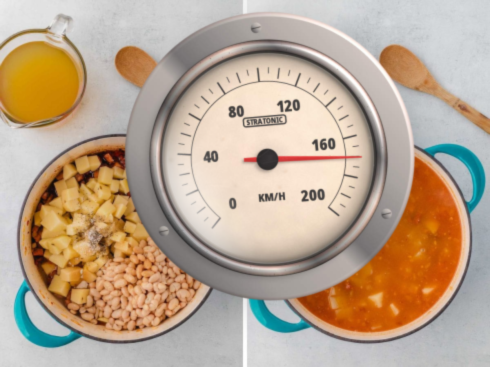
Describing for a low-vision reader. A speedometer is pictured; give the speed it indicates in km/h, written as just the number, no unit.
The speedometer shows 170
